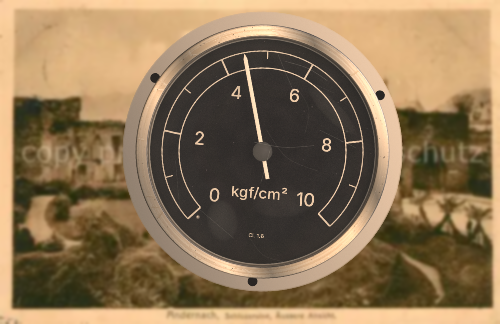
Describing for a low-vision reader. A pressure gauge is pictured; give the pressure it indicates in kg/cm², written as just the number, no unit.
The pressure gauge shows 4.5
